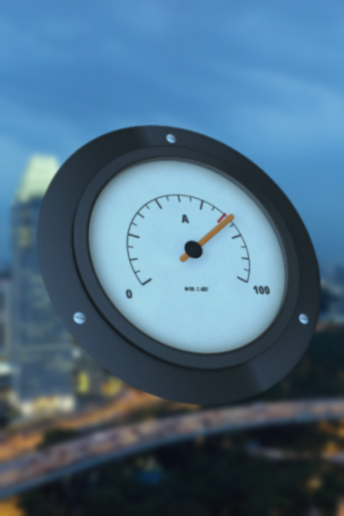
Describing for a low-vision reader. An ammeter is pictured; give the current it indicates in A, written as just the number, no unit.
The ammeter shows 72.5
